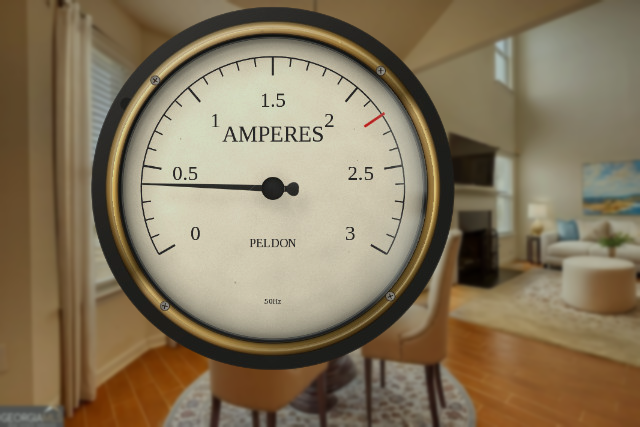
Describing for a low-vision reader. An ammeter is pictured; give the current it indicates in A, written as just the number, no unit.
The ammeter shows 0.4
